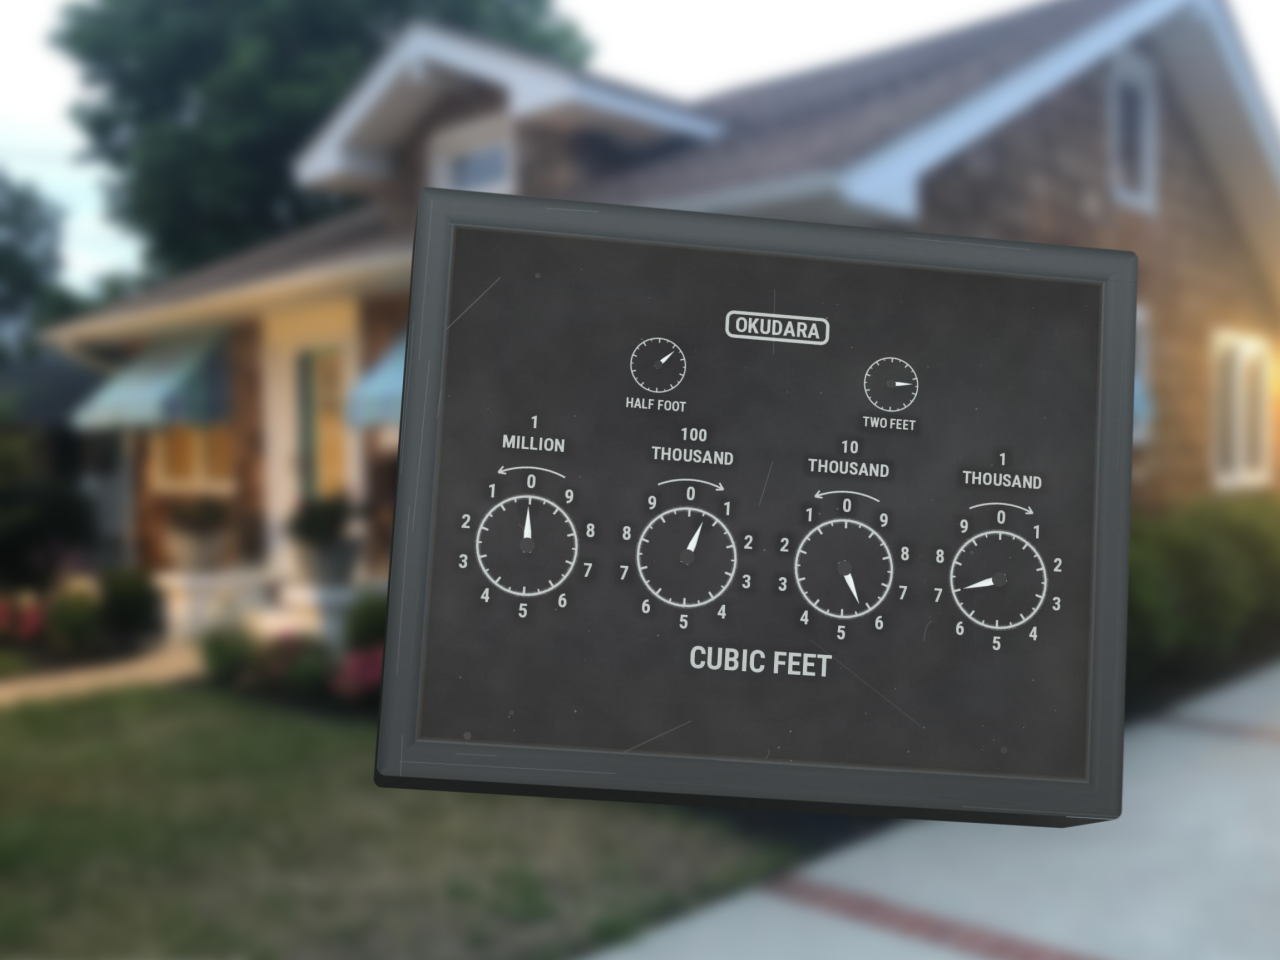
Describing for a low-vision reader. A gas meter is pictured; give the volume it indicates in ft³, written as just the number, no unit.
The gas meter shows 5700
